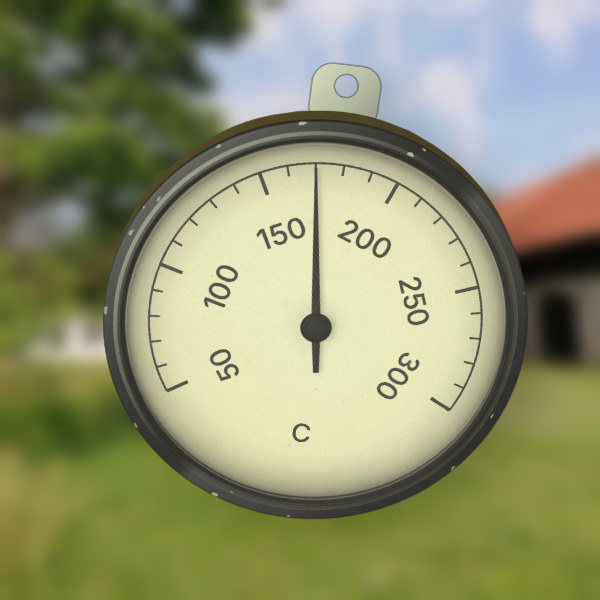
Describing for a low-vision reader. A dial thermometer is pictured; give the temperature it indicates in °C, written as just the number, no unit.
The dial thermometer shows 170
